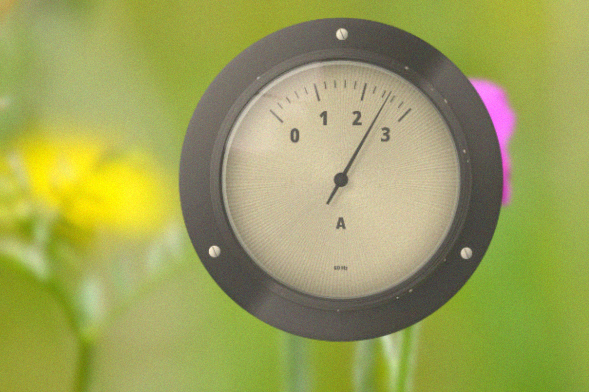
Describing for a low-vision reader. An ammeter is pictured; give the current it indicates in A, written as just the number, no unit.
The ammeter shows 2.5
